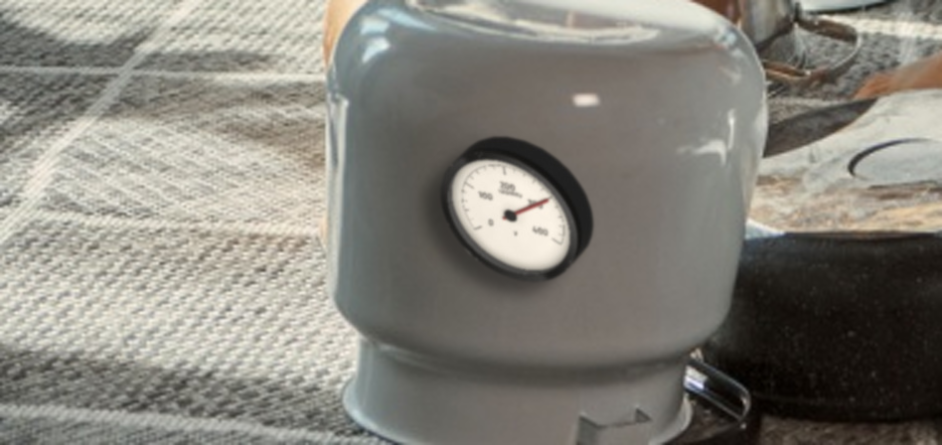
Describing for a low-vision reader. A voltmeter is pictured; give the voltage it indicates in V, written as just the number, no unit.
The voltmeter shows 300
